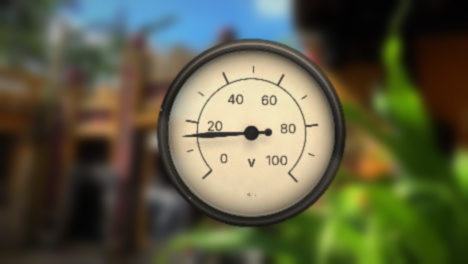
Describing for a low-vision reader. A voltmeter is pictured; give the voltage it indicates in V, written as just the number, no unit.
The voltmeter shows 15
